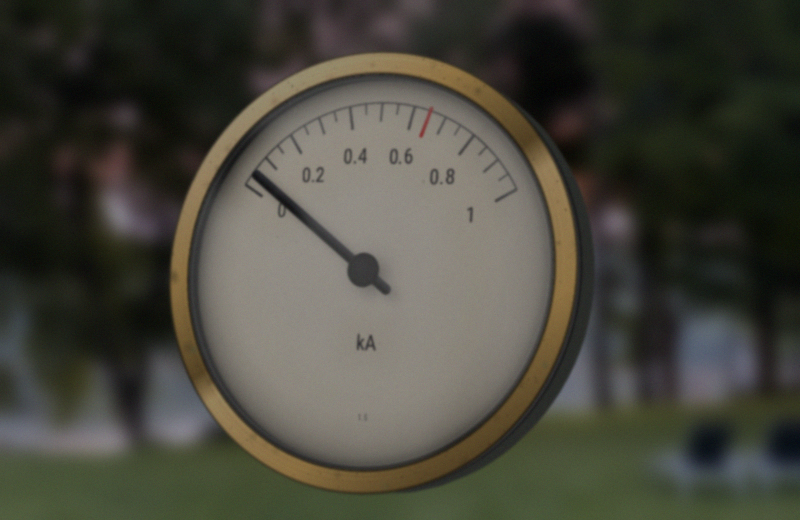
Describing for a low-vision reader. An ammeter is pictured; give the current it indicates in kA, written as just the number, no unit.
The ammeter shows 0.05
